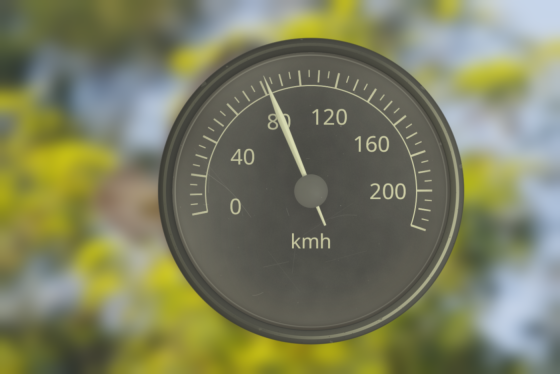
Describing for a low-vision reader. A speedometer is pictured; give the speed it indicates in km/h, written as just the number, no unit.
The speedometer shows 82.5
